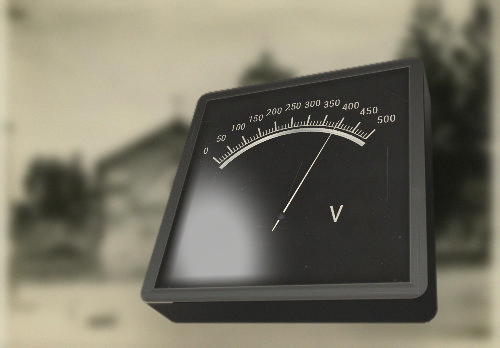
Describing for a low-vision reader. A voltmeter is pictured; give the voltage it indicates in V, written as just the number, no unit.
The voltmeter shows 400
